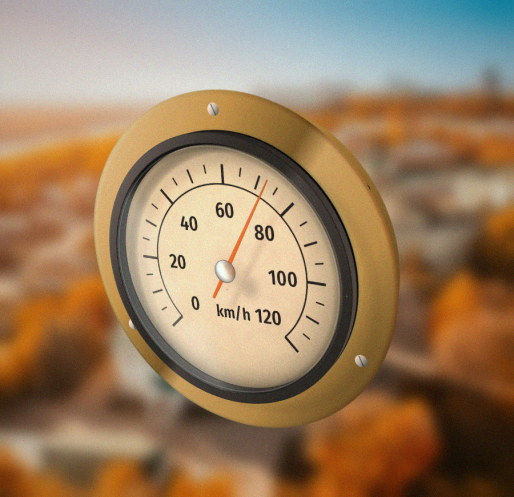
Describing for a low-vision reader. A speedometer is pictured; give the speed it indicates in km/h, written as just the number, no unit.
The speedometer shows 72.5
